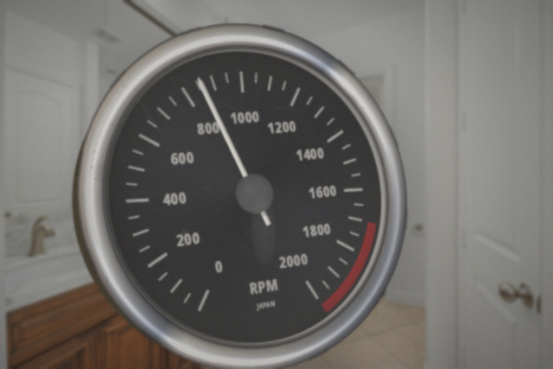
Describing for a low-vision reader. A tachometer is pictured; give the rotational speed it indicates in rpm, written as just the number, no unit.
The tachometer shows 850
